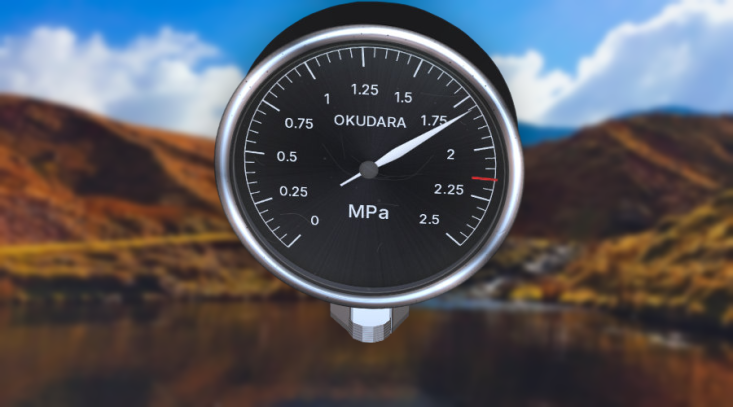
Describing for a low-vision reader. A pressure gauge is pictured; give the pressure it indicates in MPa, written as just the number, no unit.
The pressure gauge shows 1.8
